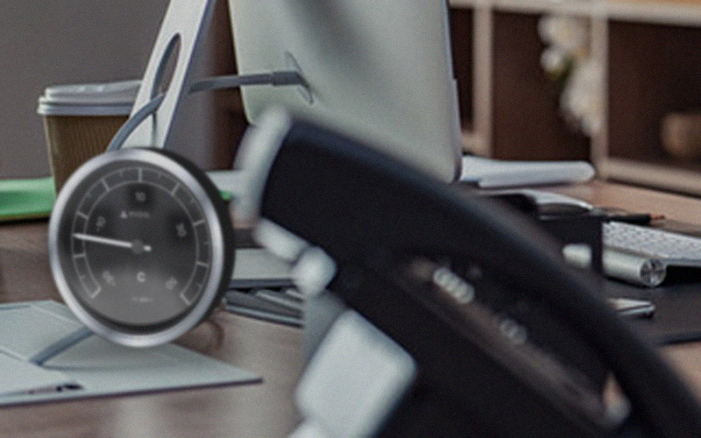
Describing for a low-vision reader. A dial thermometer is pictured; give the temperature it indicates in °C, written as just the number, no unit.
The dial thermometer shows -15
